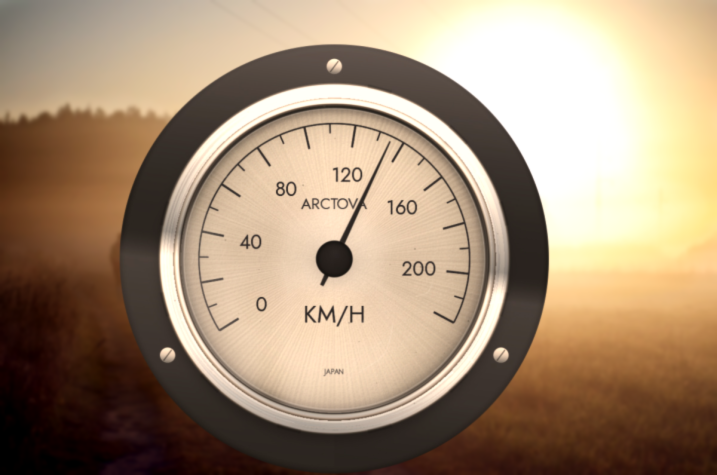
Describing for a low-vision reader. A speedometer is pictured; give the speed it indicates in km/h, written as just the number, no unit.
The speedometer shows 135
